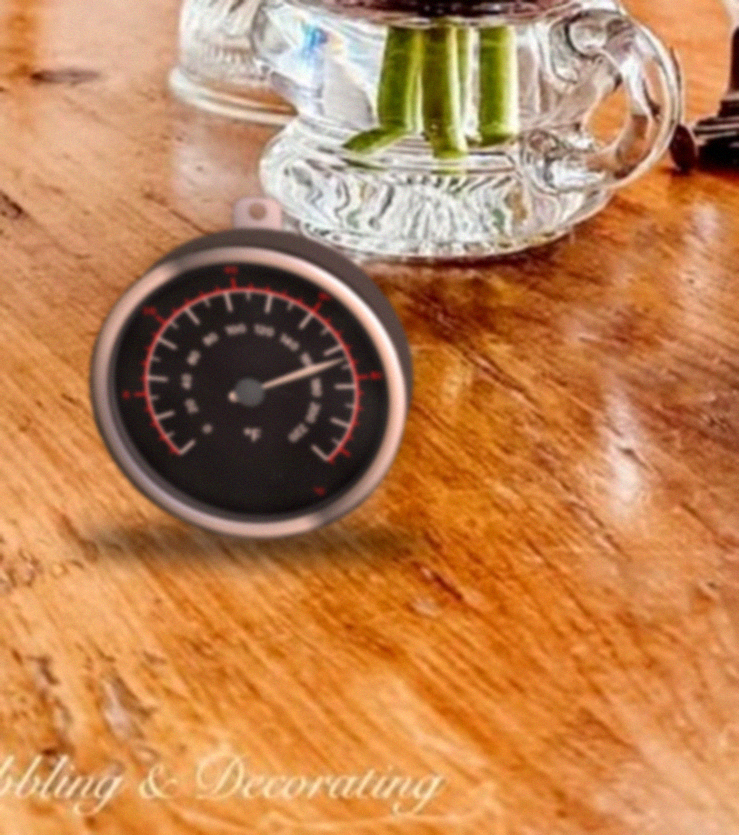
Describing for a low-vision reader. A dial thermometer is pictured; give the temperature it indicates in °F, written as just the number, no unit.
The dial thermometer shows 165
